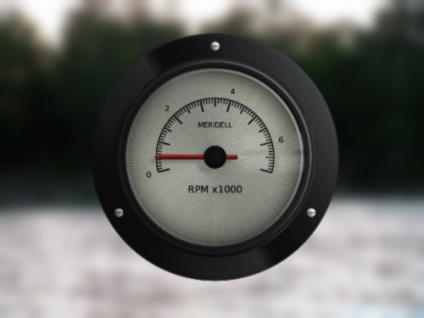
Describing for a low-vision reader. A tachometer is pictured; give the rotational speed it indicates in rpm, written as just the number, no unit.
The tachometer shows 500
